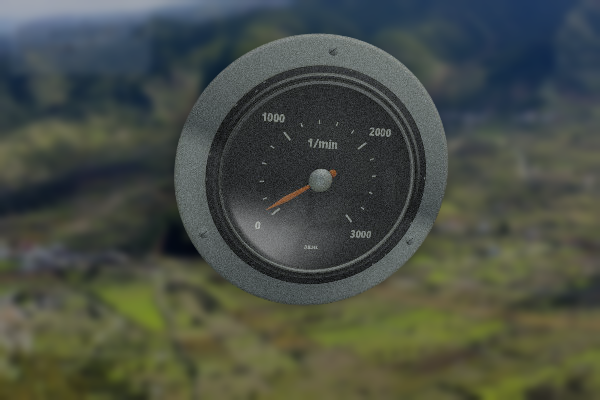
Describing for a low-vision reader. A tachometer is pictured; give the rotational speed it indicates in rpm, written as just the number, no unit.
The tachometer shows 100
